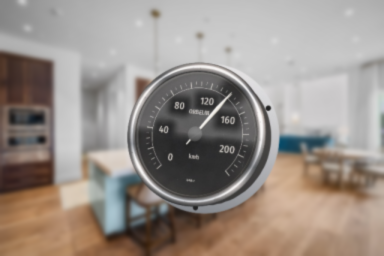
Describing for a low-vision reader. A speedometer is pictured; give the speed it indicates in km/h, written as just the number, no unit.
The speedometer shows 140
